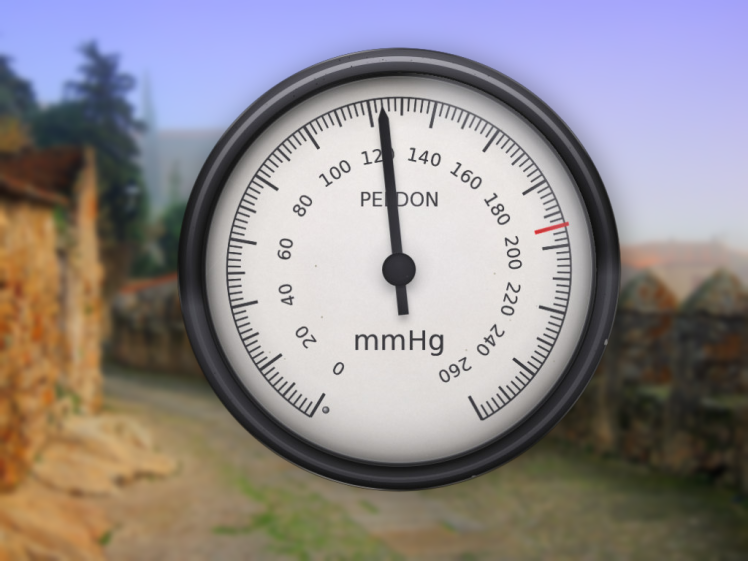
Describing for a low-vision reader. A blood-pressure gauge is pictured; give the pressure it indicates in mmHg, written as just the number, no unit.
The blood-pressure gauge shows 124
